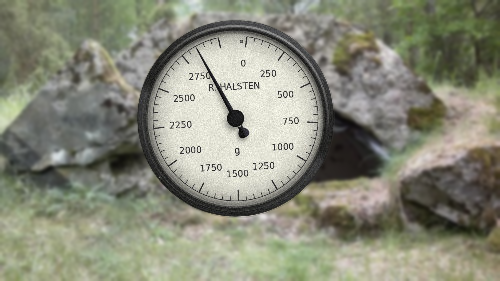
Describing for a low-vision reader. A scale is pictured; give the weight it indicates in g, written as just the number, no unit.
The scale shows 2850
